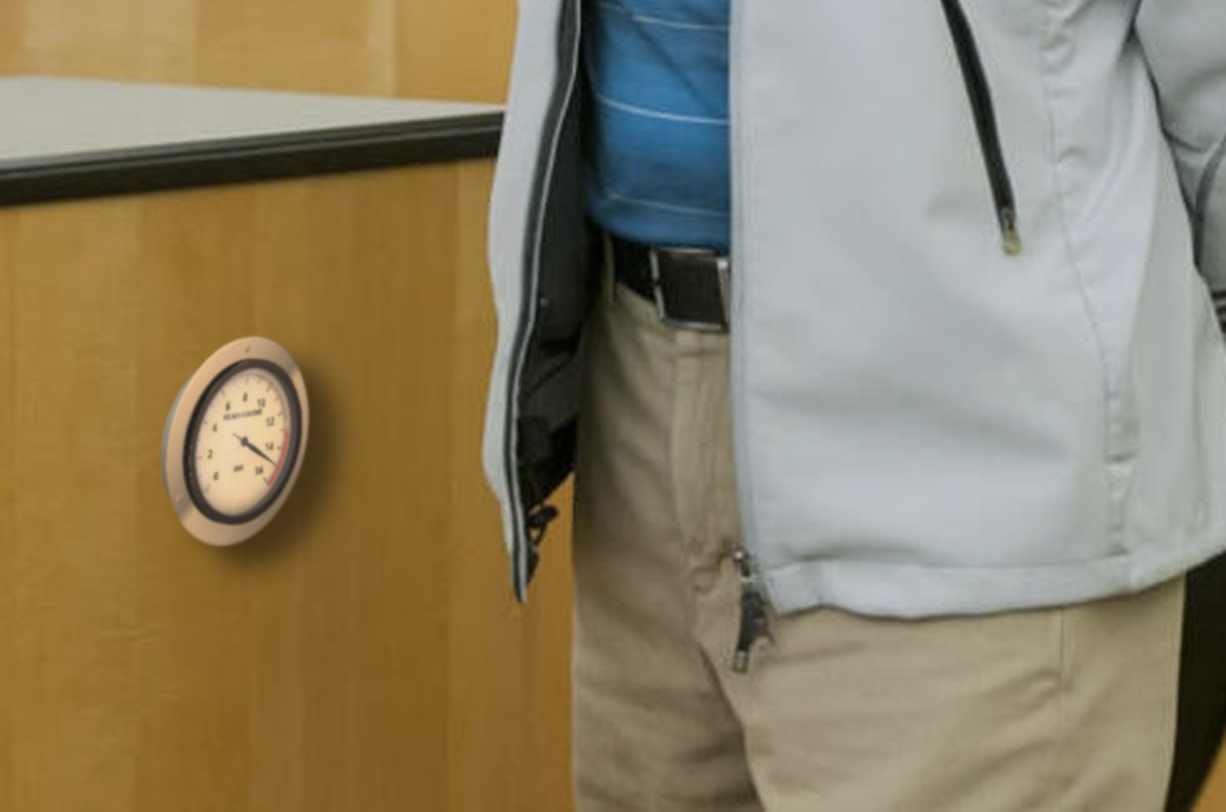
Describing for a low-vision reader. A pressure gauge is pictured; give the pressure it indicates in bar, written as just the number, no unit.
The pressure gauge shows 15
